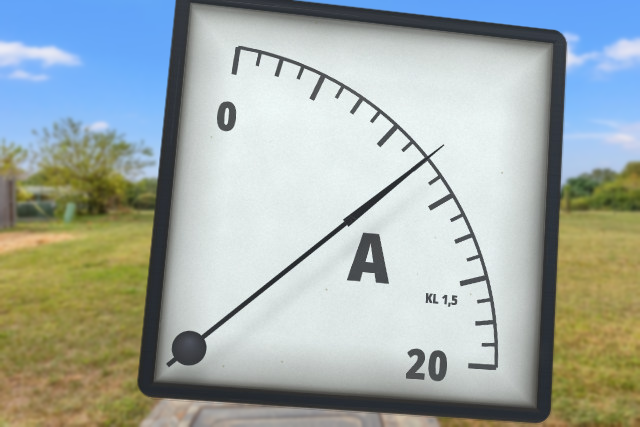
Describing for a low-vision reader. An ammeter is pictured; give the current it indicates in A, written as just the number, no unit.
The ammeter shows 10
